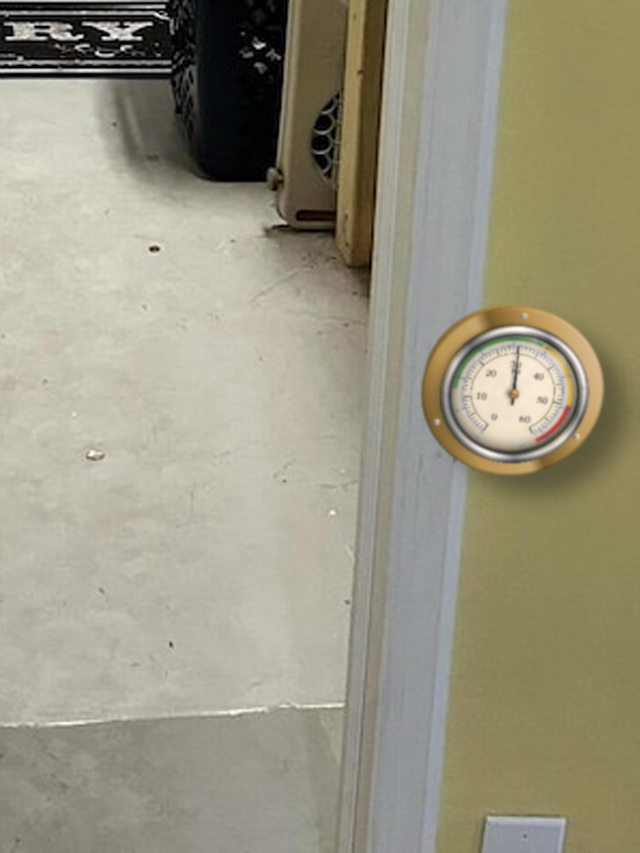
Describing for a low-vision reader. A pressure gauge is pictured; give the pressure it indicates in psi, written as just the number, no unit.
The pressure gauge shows 30
